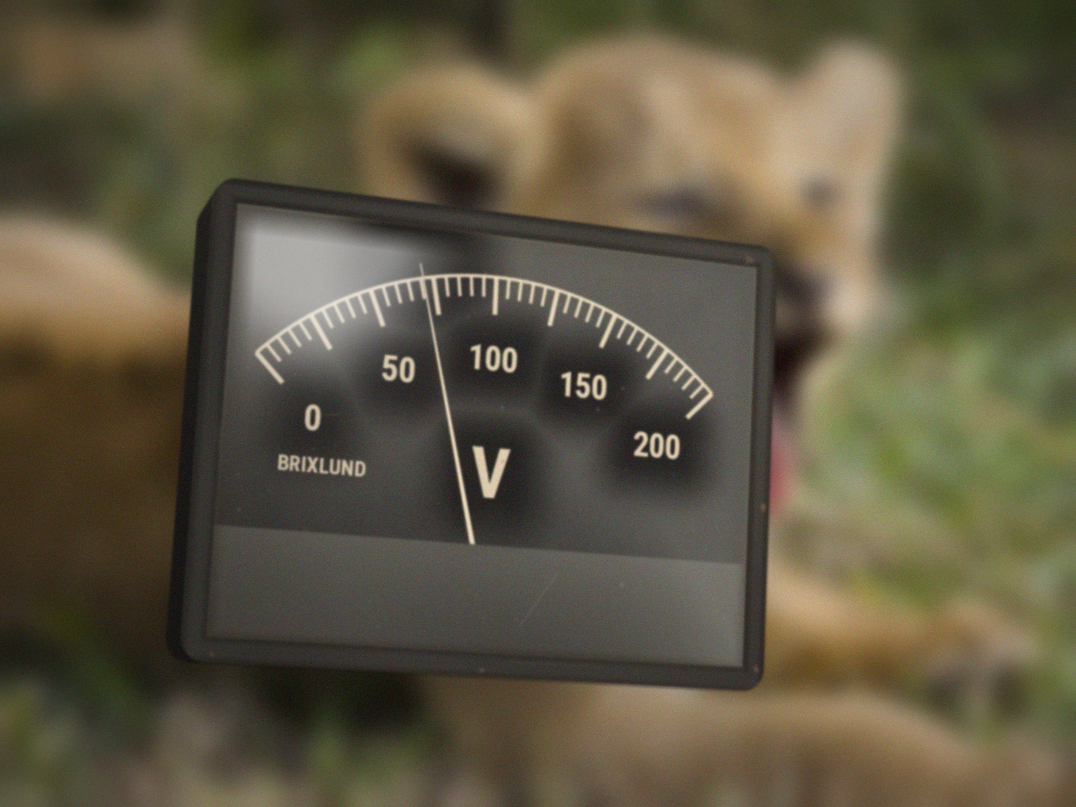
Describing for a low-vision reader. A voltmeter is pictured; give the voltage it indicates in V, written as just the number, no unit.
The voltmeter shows 70
